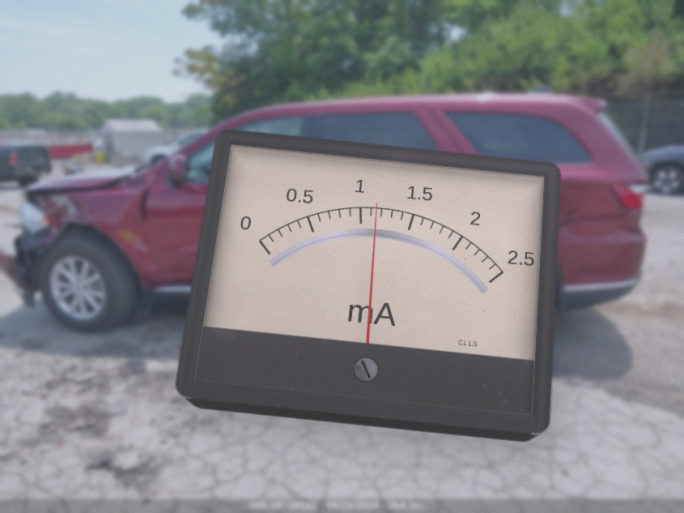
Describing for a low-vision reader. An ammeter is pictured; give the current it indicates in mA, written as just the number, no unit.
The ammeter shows 1.15
